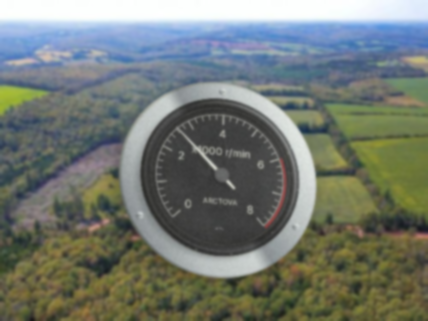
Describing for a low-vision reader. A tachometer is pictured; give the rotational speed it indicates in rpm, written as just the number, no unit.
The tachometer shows 2600
